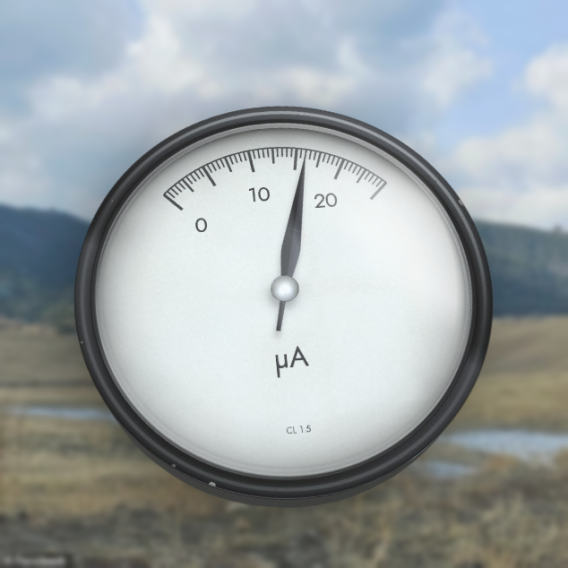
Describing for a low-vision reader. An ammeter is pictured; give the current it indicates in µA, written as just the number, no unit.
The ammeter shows 16
